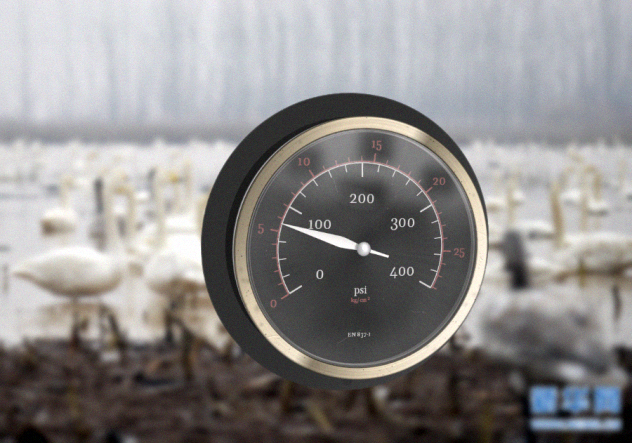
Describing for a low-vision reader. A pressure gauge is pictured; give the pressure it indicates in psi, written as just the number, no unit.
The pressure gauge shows 80
